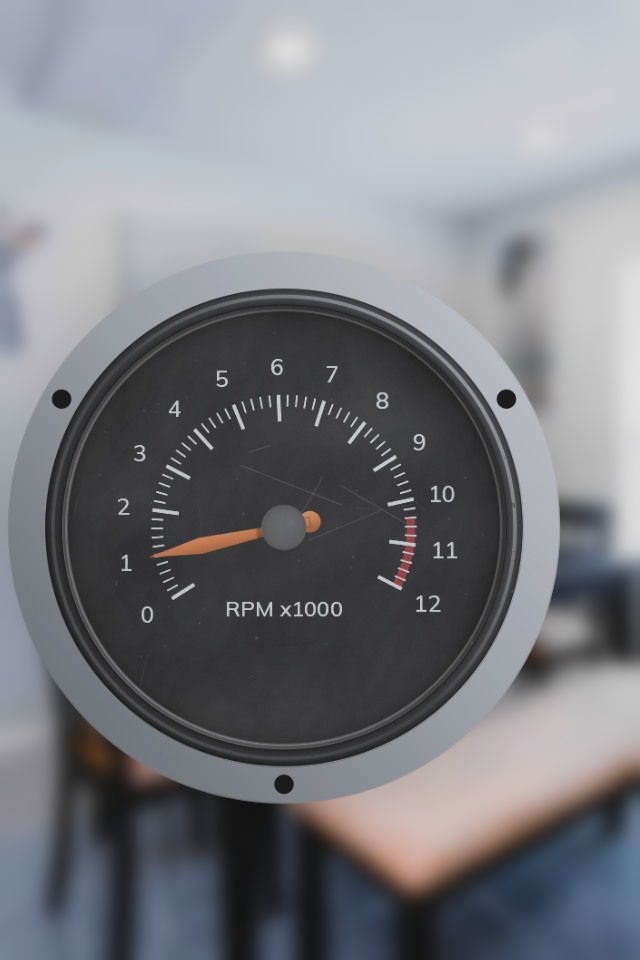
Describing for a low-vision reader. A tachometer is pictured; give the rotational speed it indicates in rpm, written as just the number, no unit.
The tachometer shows 1000
